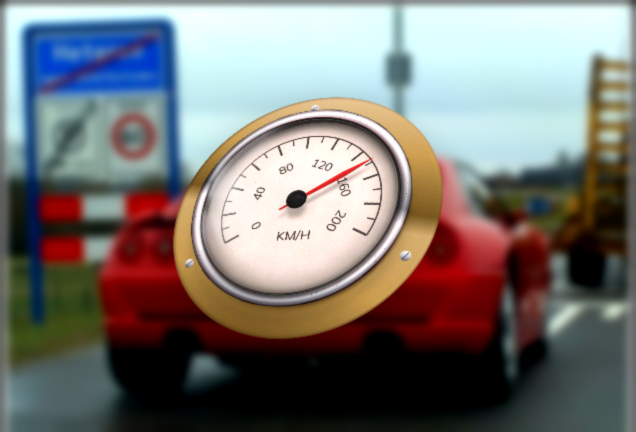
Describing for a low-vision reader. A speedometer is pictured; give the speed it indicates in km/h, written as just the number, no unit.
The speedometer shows 150
